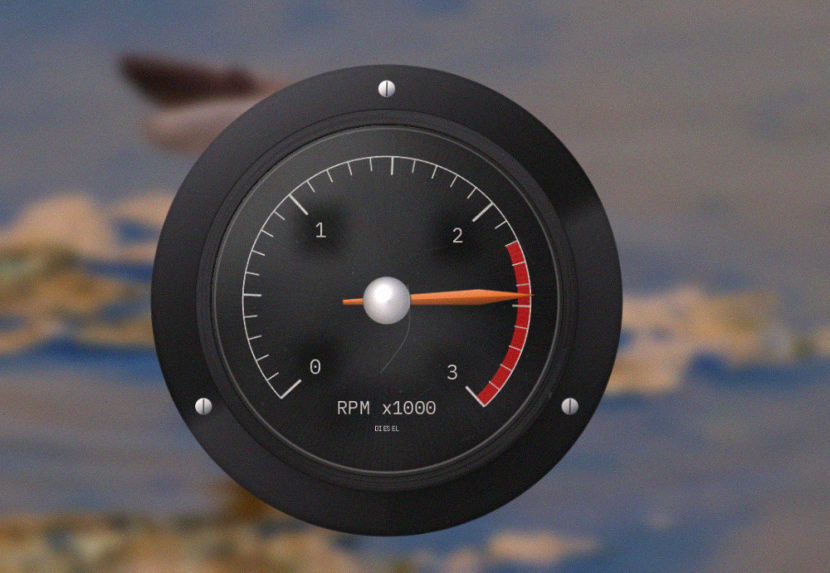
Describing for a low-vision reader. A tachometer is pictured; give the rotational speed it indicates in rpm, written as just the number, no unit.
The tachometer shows 2450
